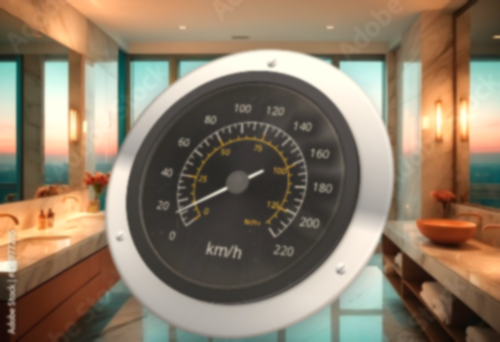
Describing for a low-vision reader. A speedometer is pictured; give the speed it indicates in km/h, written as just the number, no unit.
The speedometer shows 10
